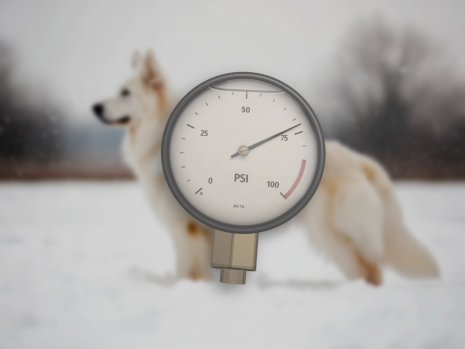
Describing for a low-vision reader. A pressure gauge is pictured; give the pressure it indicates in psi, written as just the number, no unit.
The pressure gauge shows 72.5
